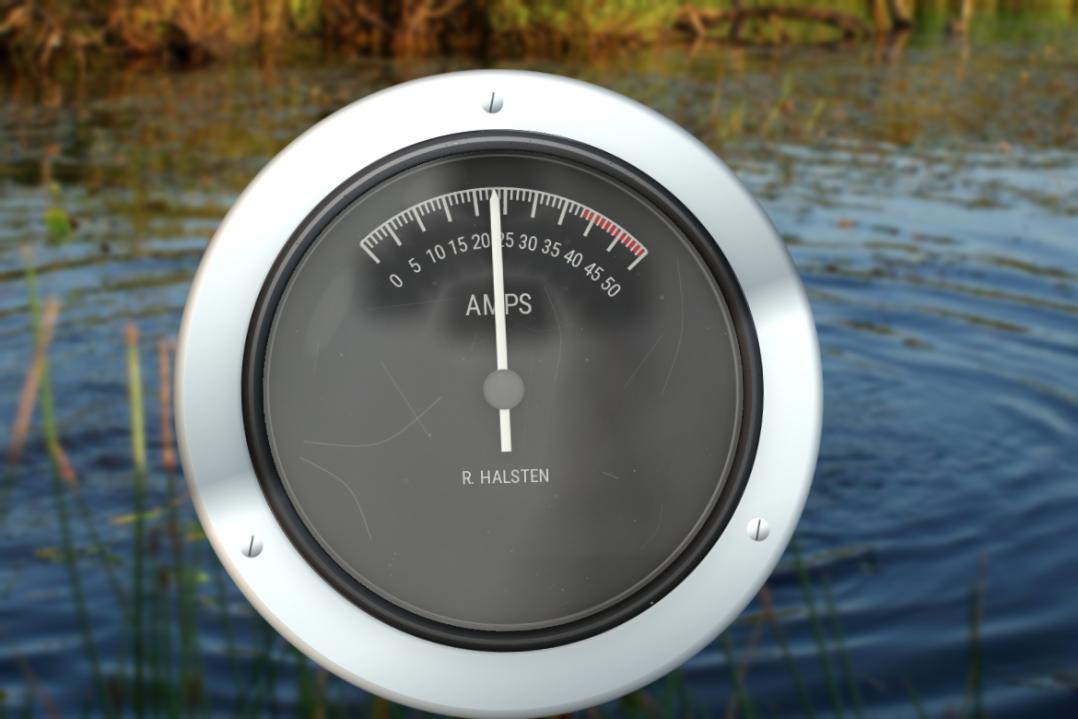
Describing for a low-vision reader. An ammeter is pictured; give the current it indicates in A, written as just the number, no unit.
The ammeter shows 23
